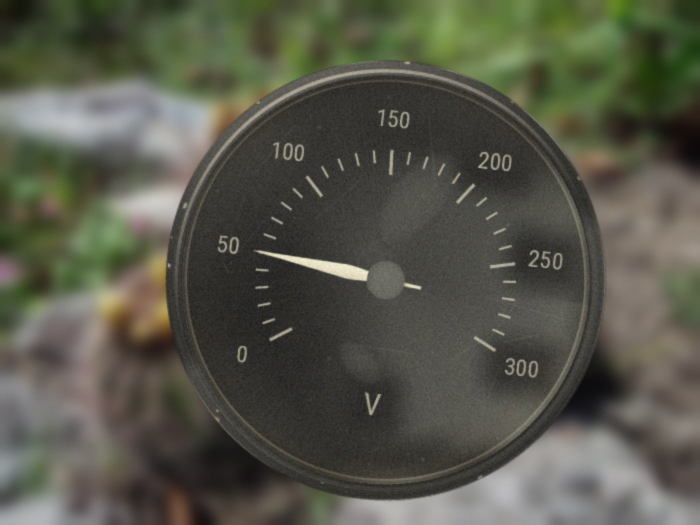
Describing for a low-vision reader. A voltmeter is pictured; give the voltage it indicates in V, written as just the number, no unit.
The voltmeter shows 50
